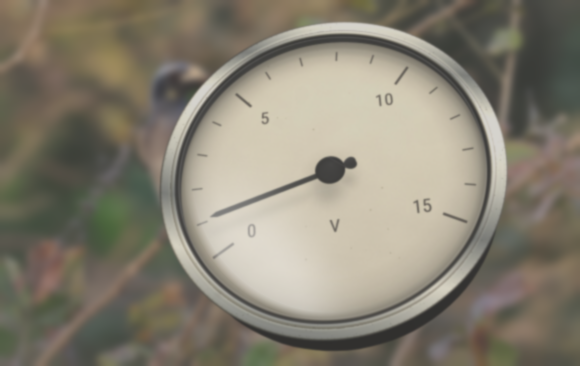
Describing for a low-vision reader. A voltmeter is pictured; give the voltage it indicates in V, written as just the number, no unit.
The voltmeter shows 1
